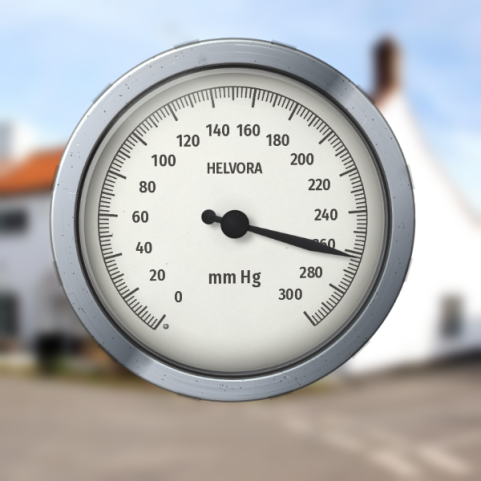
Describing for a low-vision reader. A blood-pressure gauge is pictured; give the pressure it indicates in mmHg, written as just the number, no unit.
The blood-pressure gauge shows 262
